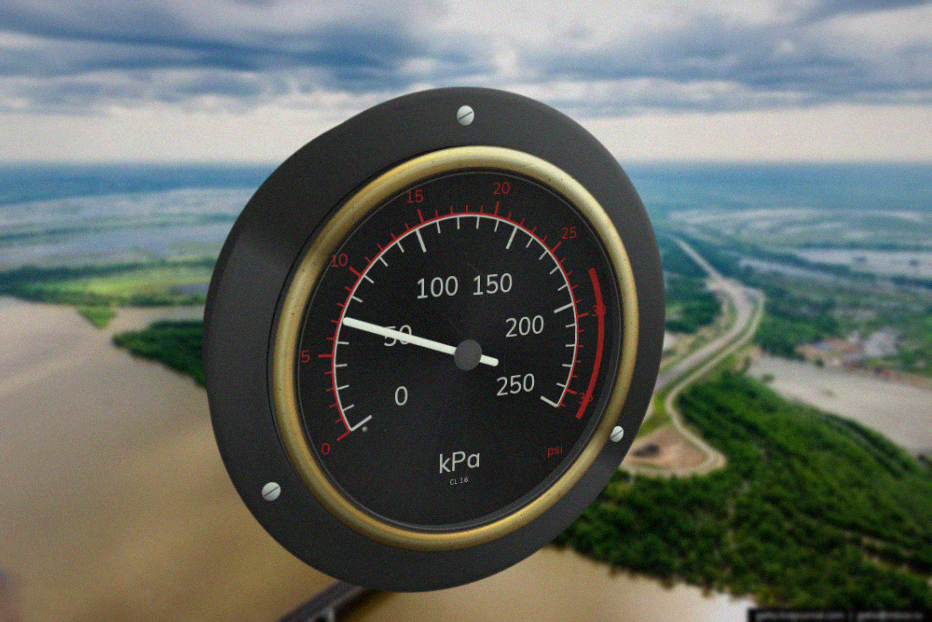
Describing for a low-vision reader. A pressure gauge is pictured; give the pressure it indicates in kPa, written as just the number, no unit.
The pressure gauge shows 50
